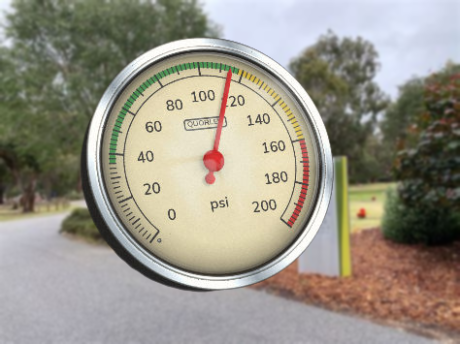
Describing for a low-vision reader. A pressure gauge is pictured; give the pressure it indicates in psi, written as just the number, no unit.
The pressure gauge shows 114
